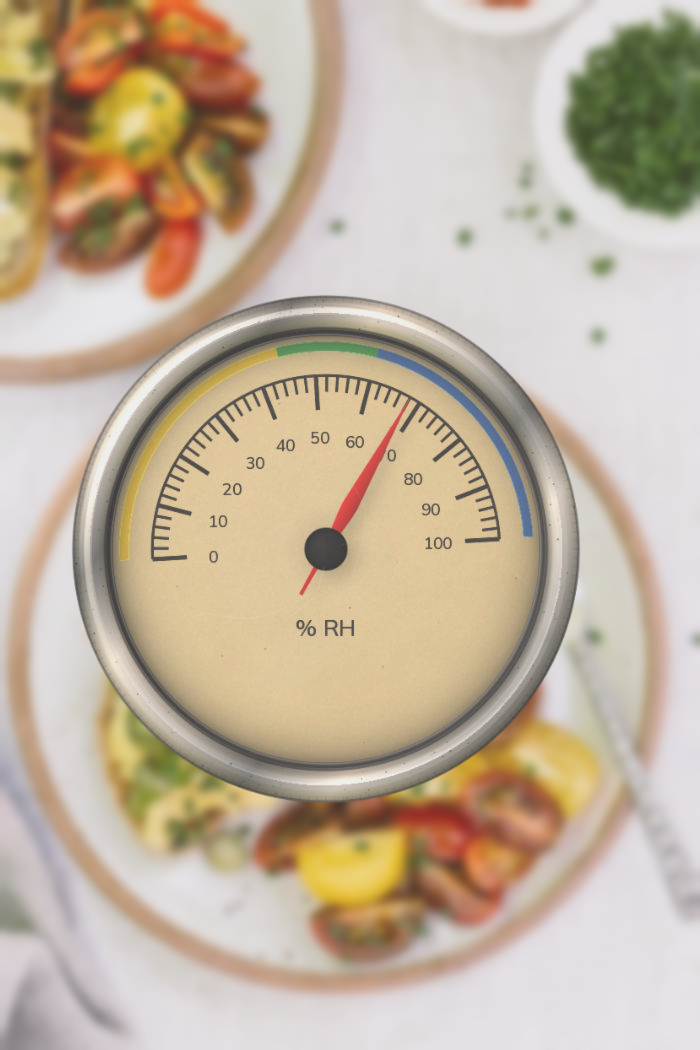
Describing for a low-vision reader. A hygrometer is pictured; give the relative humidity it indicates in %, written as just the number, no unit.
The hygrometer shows 68
